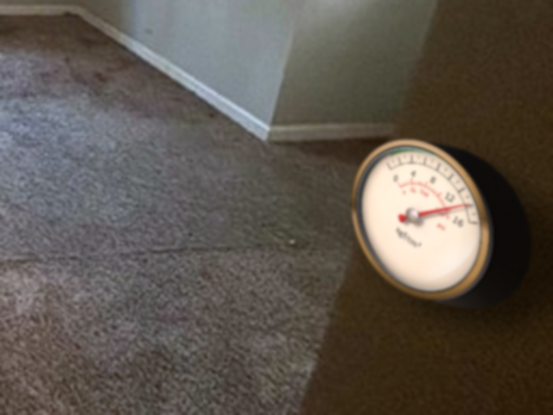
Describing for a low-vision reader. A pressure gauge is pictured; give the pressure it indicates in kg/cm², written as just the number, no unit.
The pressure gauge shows 14
